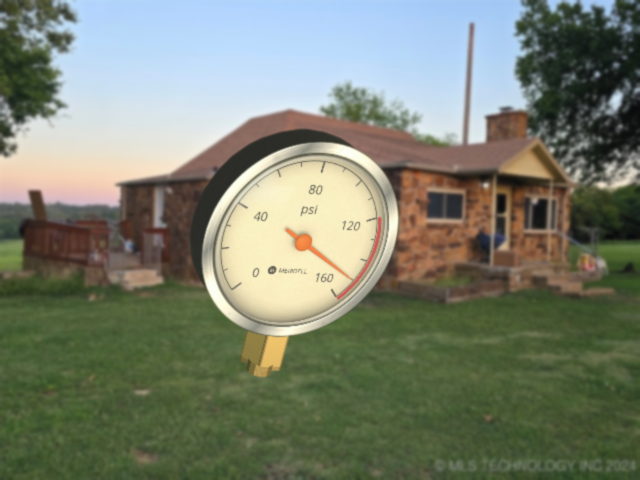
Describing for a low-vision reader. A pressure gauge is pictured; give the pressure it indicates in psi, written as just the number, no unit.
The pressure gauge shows 150
